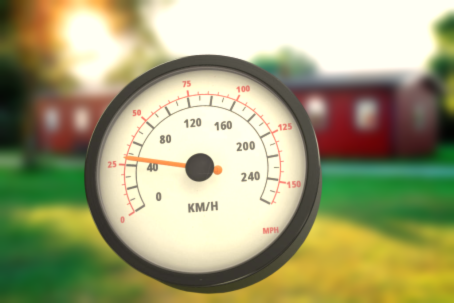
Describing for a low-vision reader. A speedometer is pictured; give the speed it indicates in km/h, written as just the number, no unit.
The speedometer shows 45
